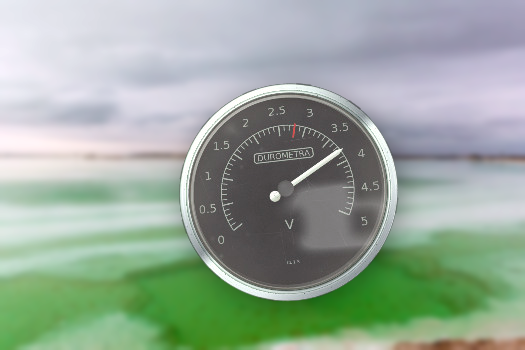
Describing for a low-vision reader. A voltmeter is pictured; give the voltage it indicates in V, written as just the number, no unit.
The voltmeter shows 3.8
